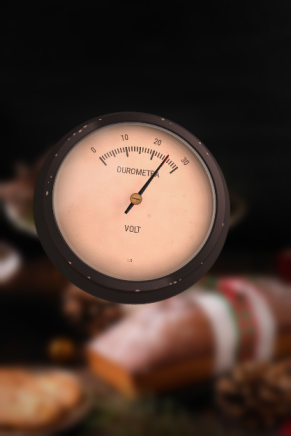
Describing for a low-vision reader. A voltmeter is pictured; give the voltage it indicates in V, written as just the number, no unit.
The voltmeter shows 25
